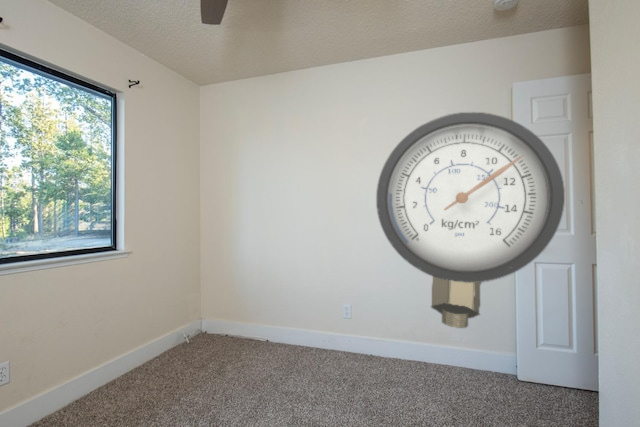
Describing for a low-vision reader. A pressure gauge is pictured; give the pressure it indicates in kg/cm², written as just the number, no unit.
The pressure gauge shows 11
